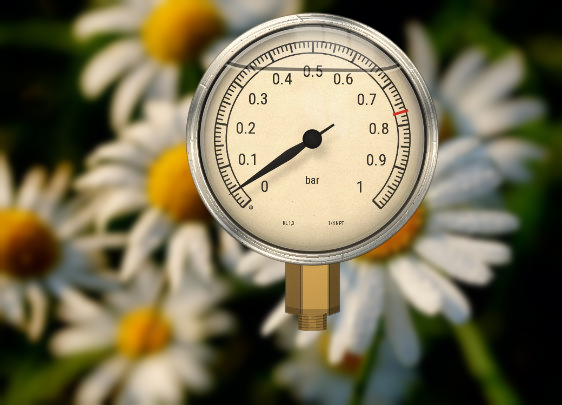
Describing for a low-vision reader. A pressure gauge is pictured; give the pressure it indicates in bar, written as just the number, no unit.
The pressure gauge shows 0.04
